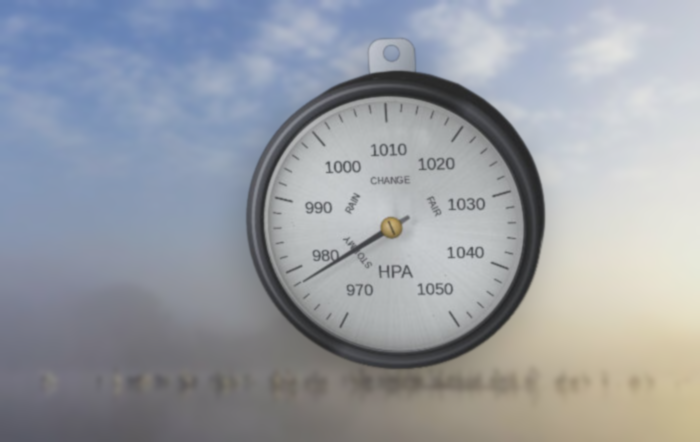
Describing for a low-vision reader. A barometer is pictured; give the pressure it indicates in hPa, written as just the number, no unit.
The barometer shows 978
